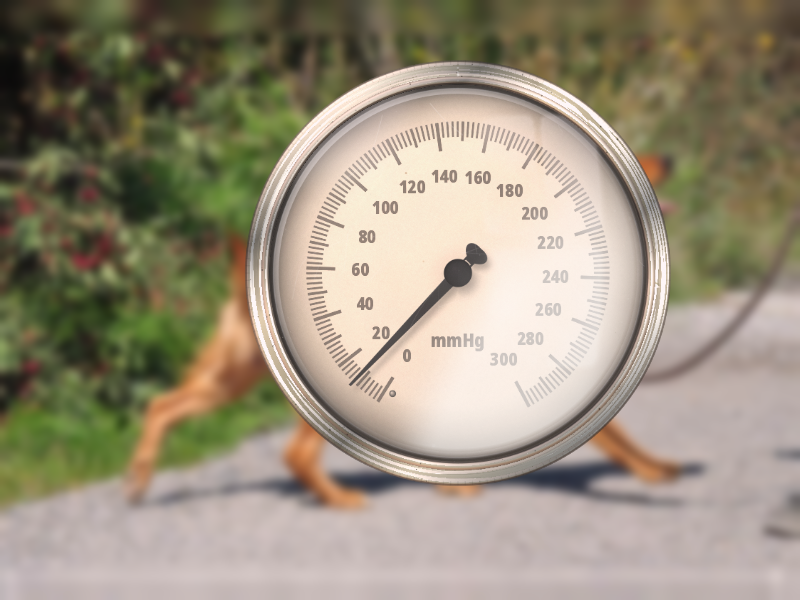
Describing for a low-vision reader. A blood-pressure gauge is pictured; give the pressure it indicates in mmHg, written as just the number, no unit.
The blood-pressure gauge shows 12
